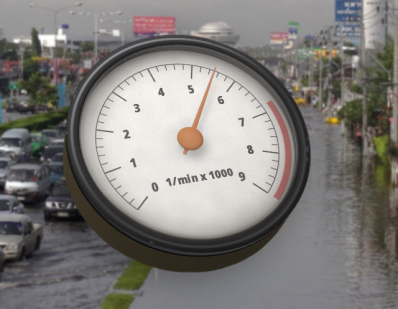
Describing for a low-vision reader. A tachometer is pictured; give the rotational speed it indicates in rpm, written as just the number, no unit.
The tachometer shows 5500
